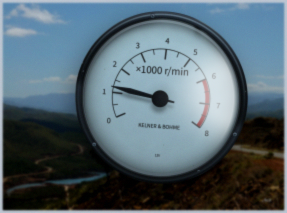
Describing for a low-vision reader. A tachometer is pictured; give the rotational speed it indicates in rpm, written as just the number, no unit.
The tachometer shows 1250
